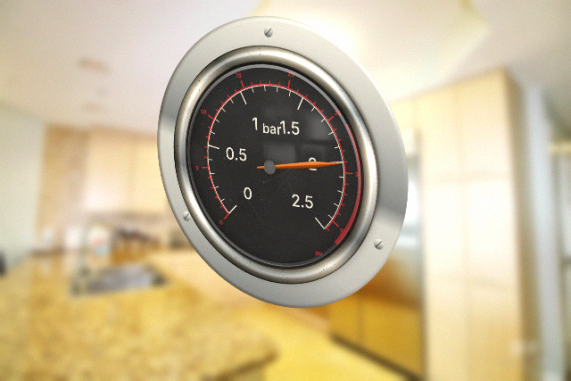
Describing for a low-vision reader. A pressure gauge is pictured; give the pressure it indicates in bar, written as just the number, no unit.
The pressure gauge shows 2
